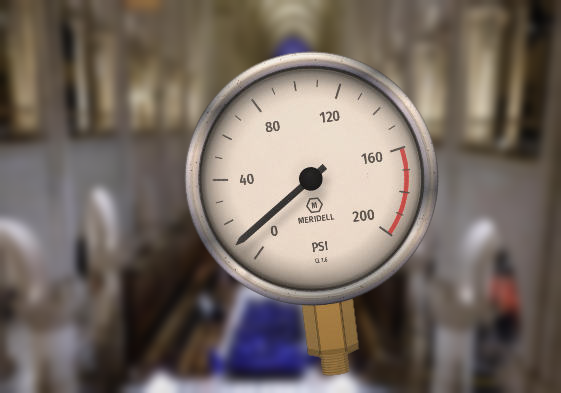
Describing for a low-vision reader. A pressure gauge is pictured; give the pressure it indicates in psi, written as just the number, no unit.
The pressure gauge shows 10
